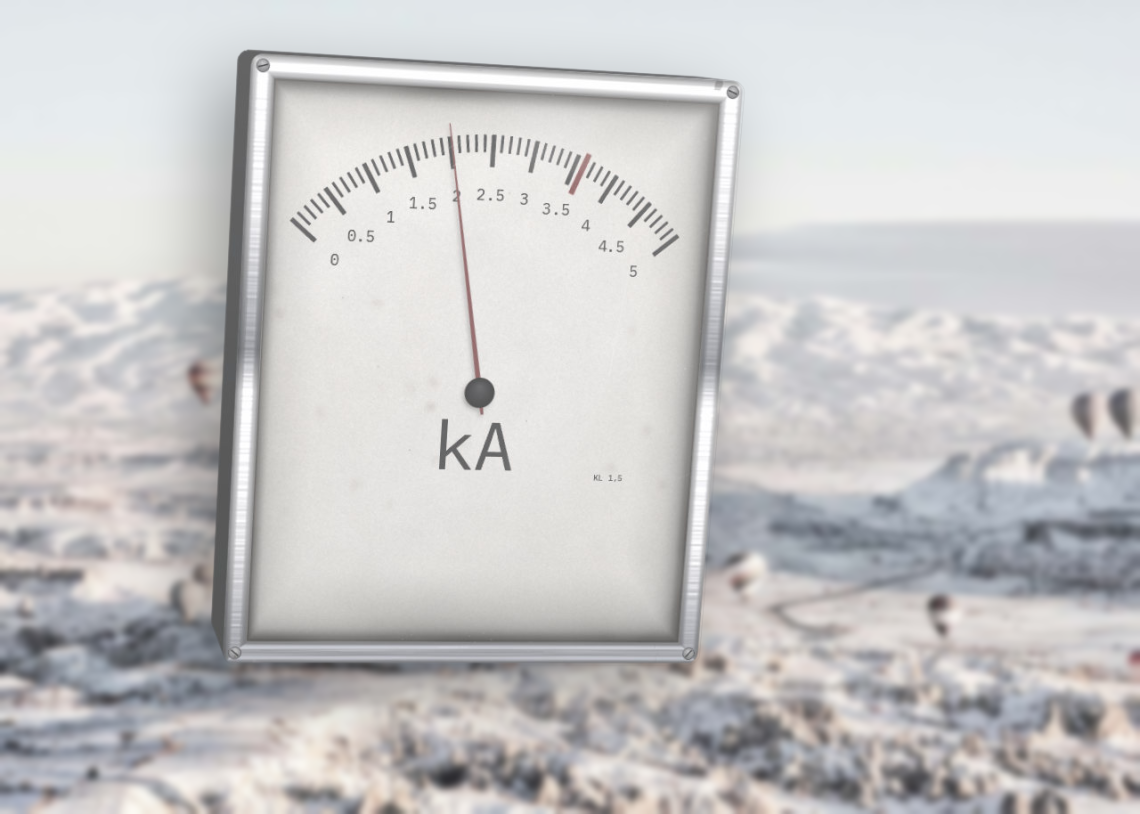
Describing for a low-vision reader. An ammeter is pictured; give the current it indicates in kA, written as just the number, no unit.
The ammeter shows 2
